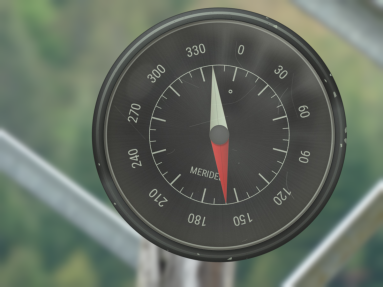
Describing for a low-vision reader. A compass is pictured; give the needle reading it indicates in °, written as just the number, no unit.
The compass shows 160
